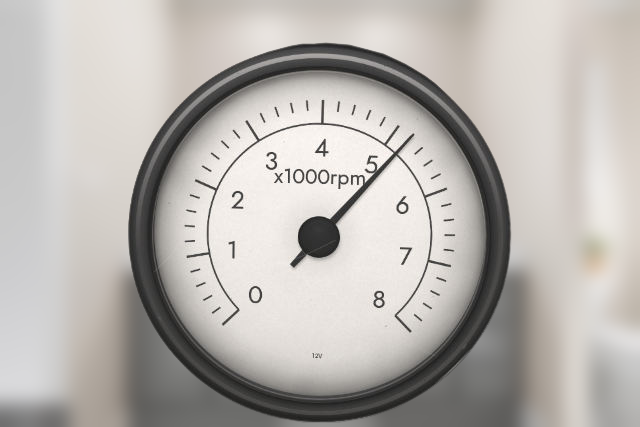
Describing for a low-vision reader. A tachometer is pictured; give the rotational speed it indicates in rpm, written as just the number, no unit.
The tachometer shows 5200
